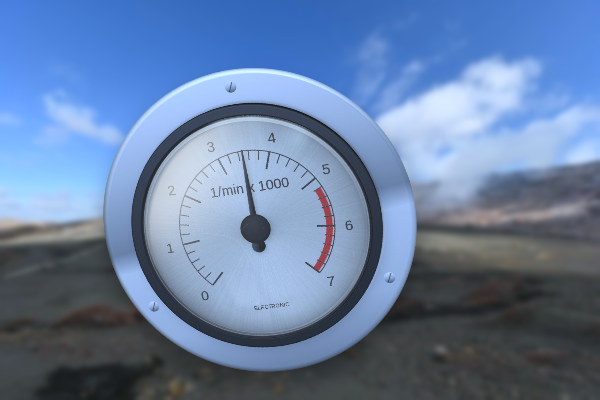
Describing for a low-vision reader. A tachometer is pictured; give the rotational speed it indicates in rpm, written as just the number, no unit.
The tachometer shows 3500
